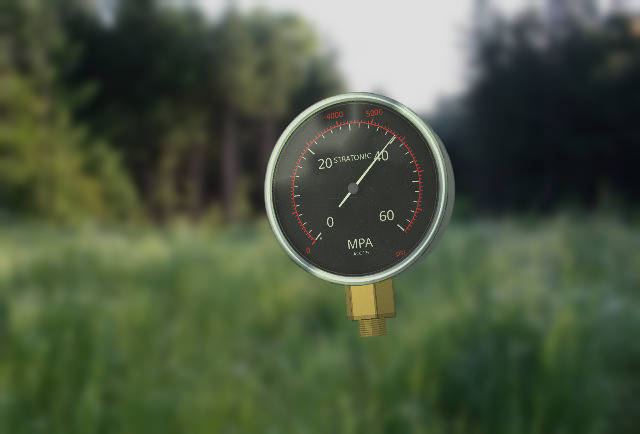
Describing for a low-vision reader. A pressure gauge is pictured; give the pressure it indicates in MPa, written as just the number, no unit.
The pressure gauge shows 40
